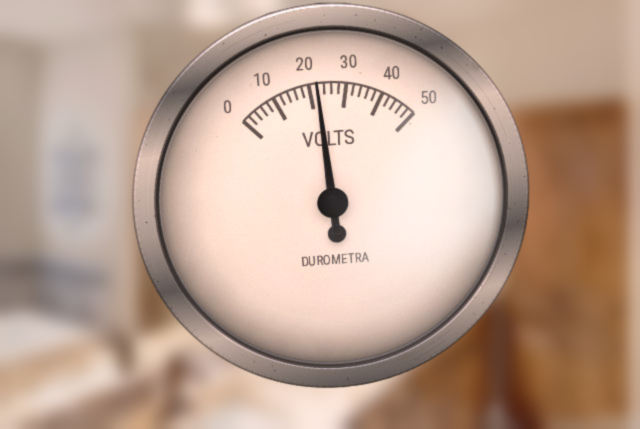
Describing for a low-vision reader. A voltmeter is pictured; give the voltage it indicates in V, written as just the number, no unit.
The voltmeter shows 22
